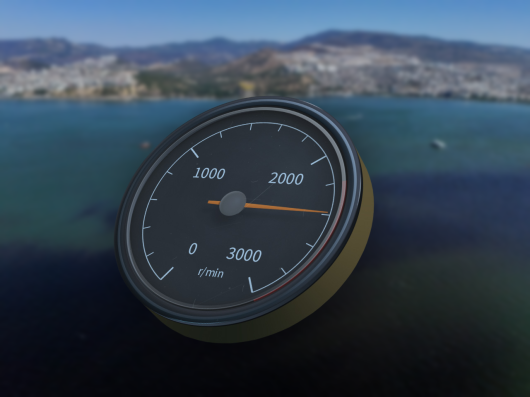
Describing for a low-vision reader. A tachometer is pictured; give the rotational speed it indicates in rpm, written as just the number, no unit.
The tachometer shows 2400
